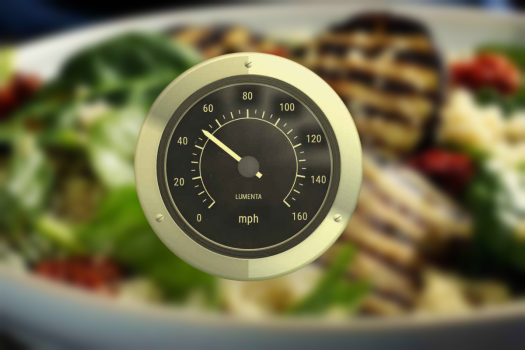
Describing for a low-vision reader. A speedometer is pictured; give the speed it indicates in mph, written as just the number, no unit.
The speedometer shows 50
